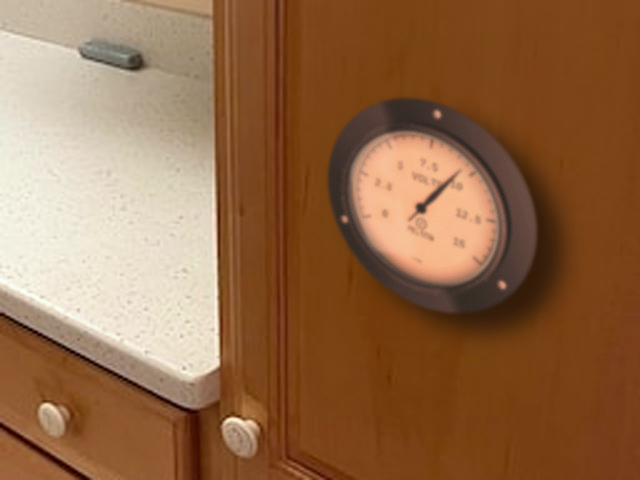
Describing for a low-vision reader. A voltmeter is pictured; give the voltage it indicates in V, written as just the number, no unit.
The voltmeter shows 9.5
